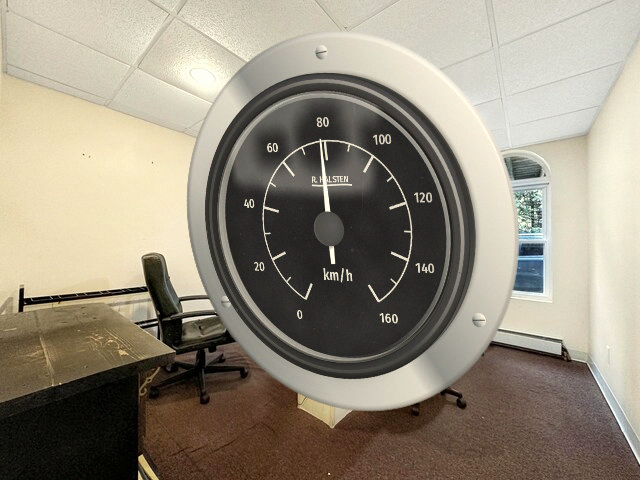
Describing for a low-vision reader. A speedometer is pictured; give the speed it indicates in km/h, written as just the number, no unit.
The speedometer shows 80
